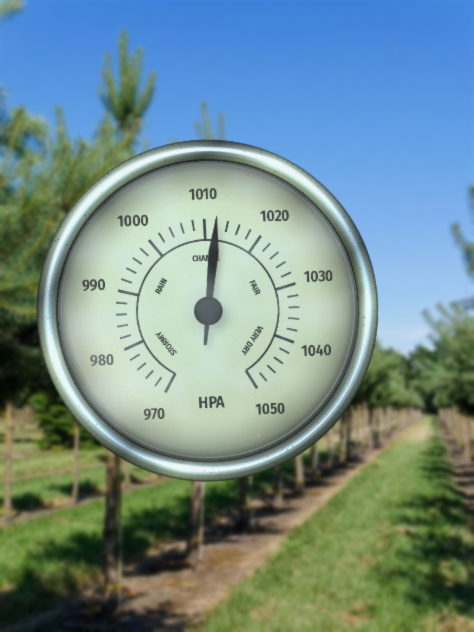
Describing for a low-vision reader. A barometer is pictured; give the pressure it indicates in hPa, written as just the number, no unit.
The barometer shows 1012
